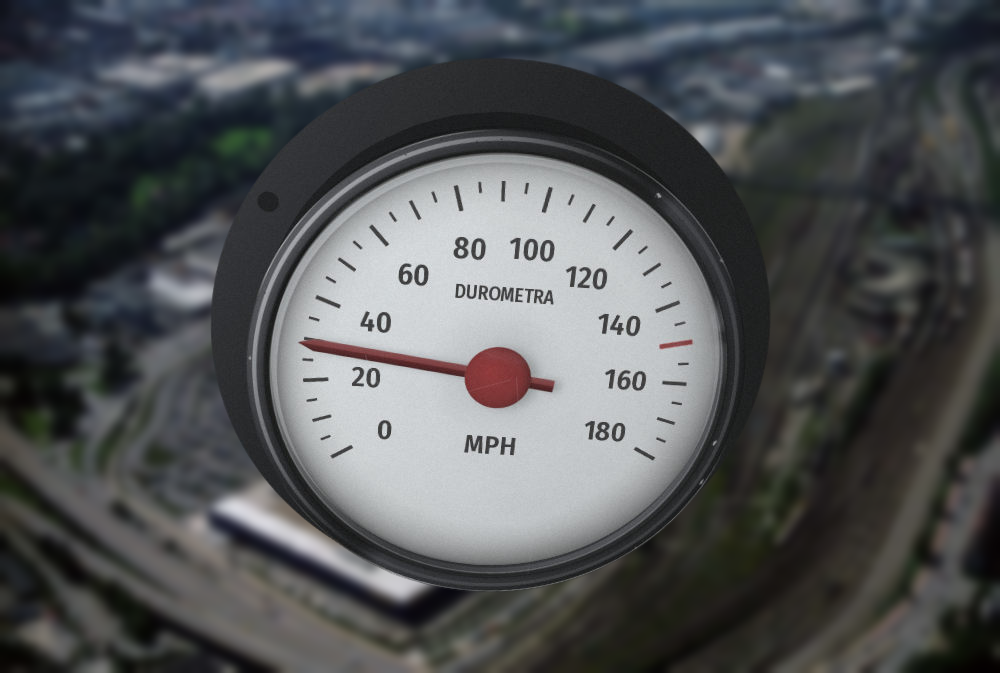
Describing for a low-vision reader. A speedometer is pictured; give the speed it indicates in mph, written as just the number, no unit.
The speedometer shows 30
